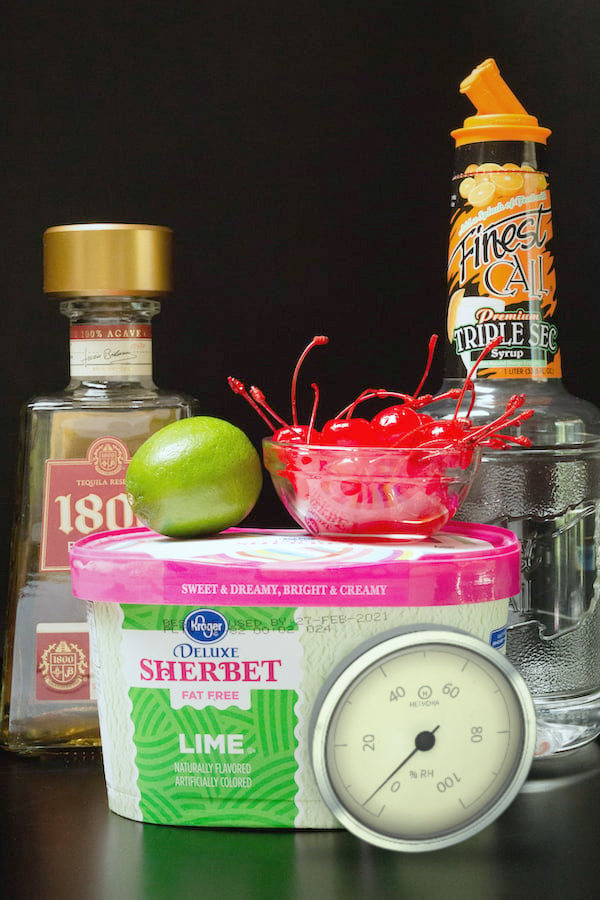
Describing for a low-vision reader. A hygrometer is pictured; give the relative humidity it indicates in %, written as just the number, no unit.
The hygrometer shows 5
